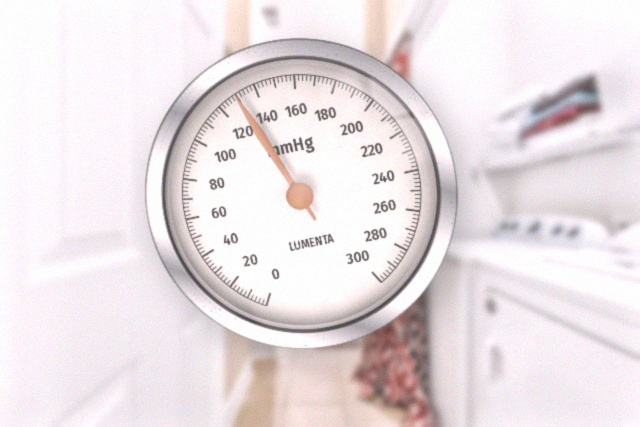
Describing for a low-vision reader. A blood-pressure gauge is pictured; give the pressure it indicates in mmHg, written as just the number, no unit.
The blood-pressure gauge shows 130
